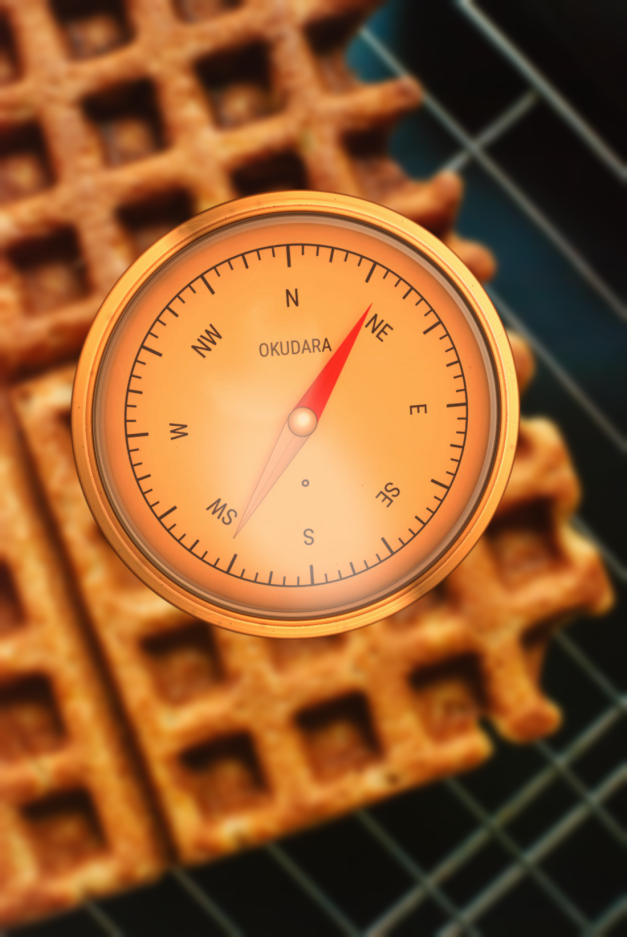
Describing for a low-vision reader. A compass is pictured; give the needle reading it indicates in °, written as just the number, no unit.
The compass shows 35
